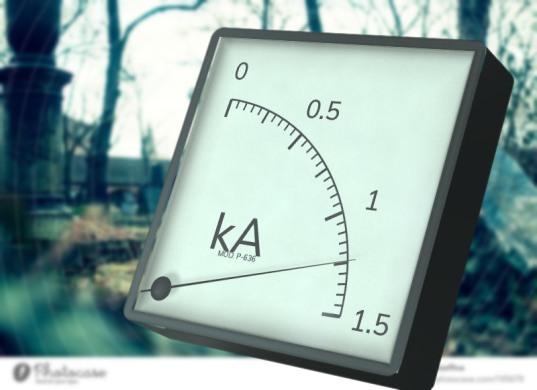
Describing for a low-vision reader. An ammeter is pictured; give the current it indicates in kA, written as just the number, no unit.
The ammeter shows 1.25
